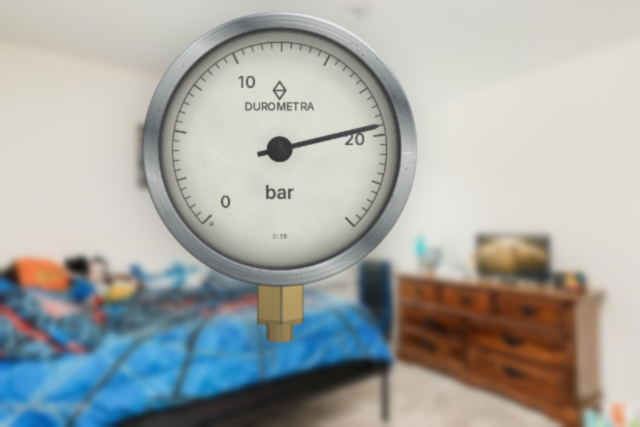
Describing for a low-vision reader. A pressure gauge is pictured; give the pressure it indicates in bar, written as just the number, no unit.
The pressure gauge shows 19.5
